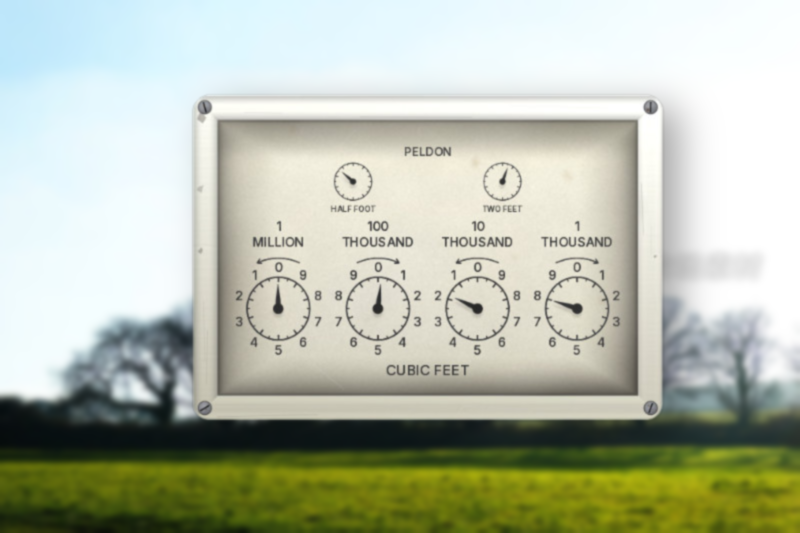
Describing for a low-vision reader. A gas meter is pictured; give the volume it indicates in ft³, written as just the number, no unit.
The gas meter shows 1800
